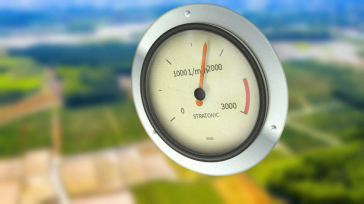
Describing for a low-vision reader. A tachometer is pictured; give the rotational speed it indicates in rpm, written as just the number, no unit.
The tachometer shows 1750
